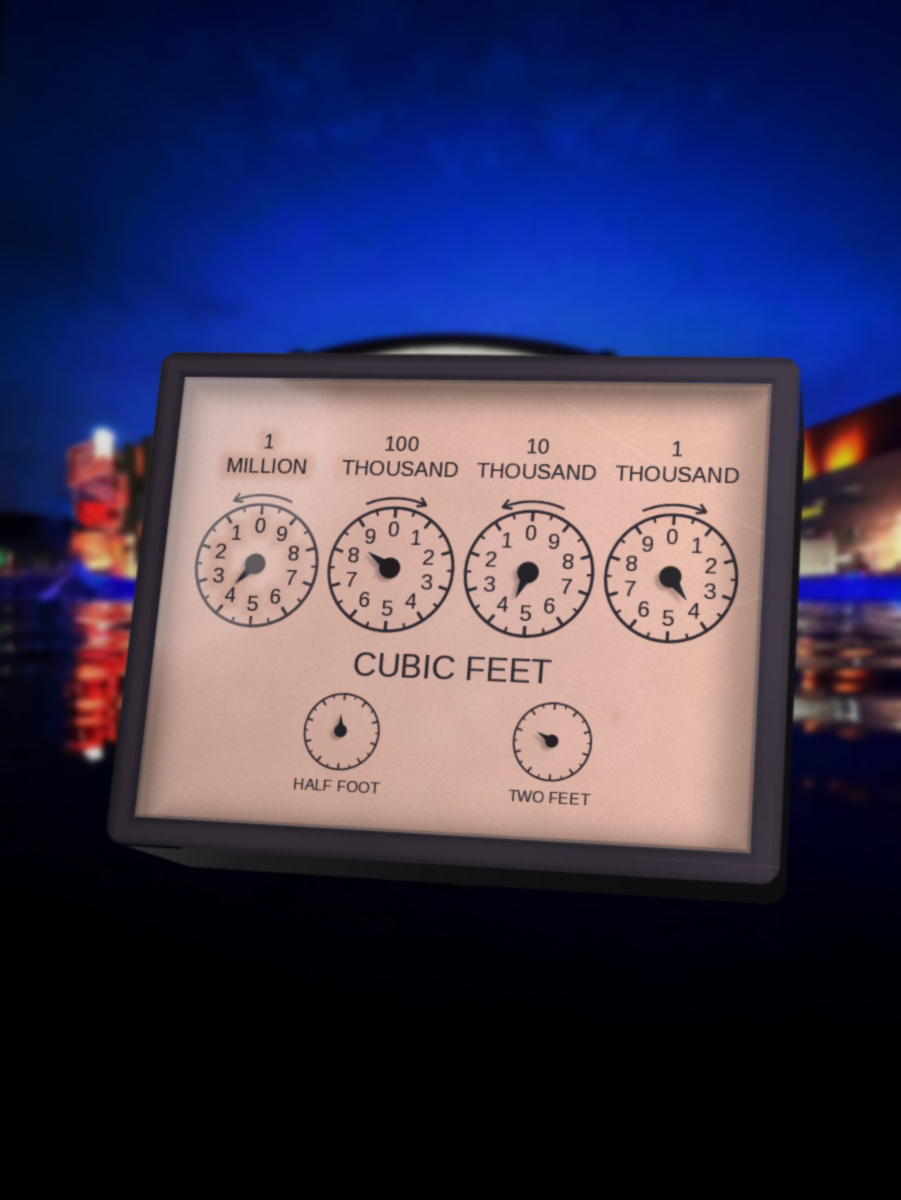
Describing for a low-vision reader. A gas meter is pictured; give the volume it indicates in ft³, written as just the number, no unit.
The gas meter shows 384400
